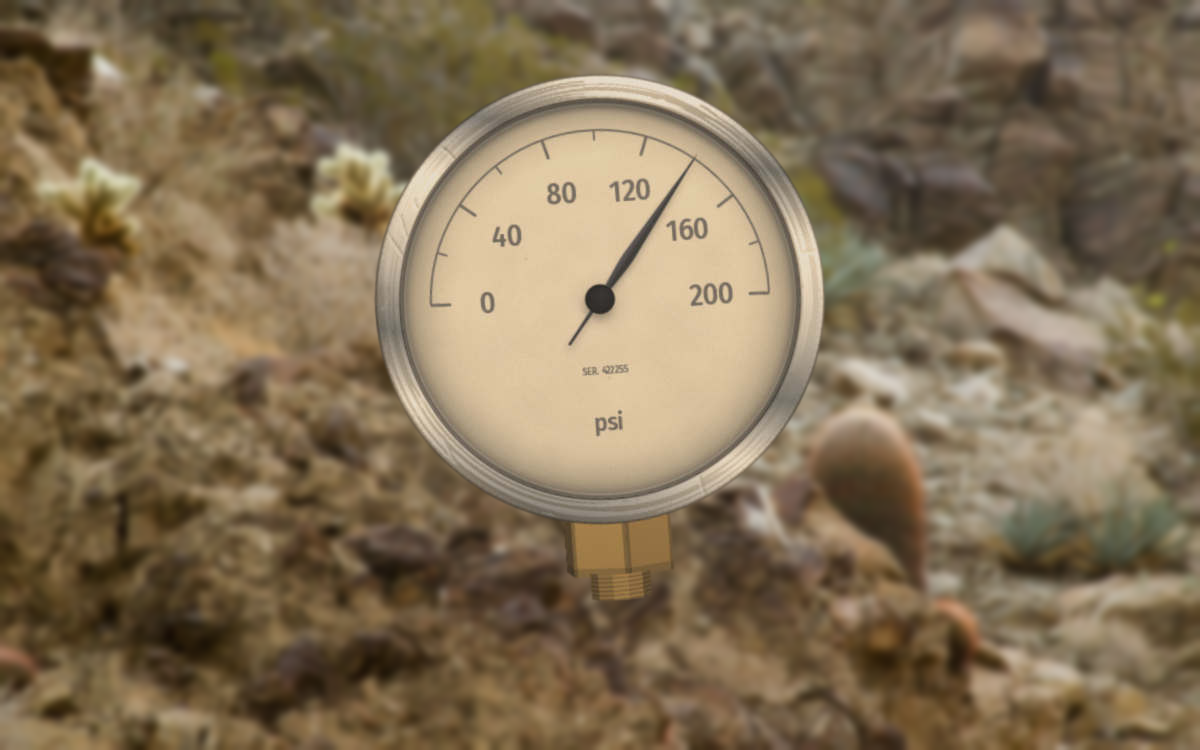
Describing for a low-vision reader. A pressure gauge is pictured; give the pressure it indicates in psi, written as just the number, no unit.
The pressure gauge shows 140
